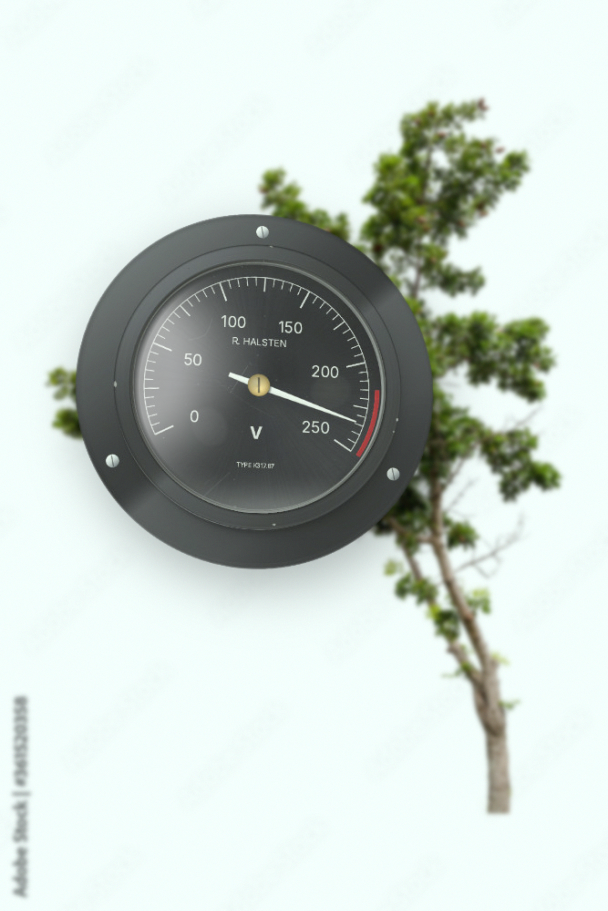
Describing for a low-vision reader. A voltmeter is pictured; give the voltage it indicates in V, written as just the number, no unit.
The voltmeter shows 235
